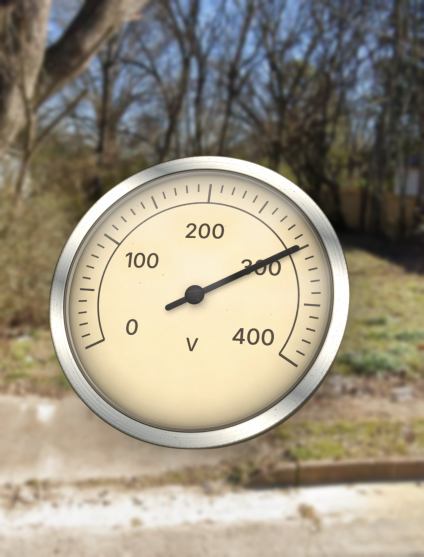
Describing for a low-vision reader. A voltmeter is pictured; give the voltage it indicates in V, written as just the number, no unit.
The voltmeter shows 300
